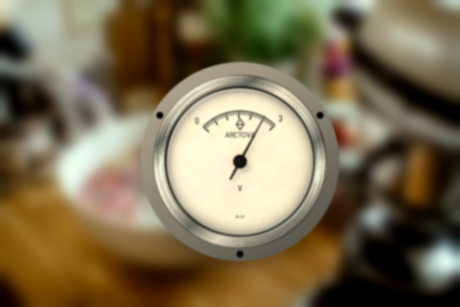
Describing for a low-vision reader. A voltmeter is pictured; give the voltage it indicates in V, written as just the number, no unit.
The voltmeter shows 2.5
